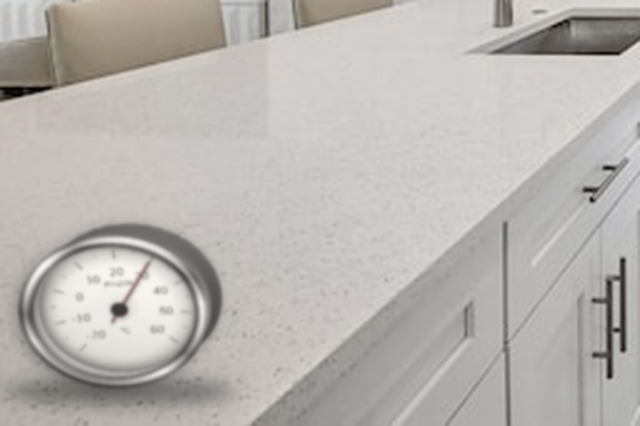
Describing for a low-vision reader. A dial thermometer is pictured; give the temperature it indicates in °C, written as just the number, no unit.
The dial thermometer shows 30
